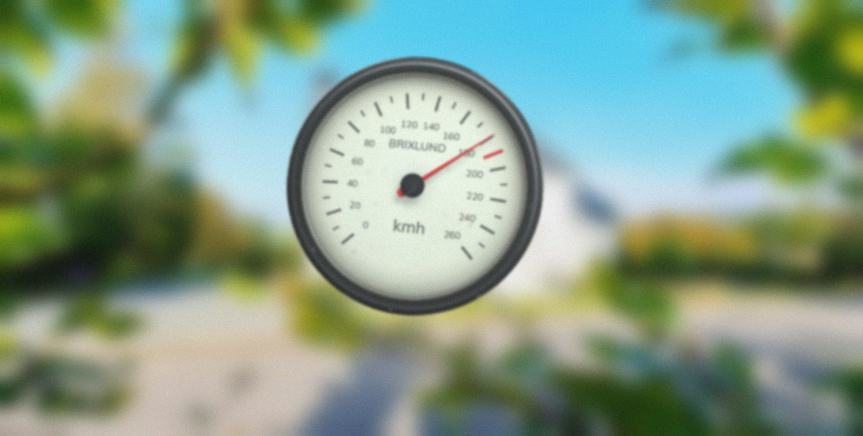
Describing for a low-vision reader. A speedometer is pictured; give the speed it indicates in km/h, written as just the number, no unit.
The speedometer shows 180
